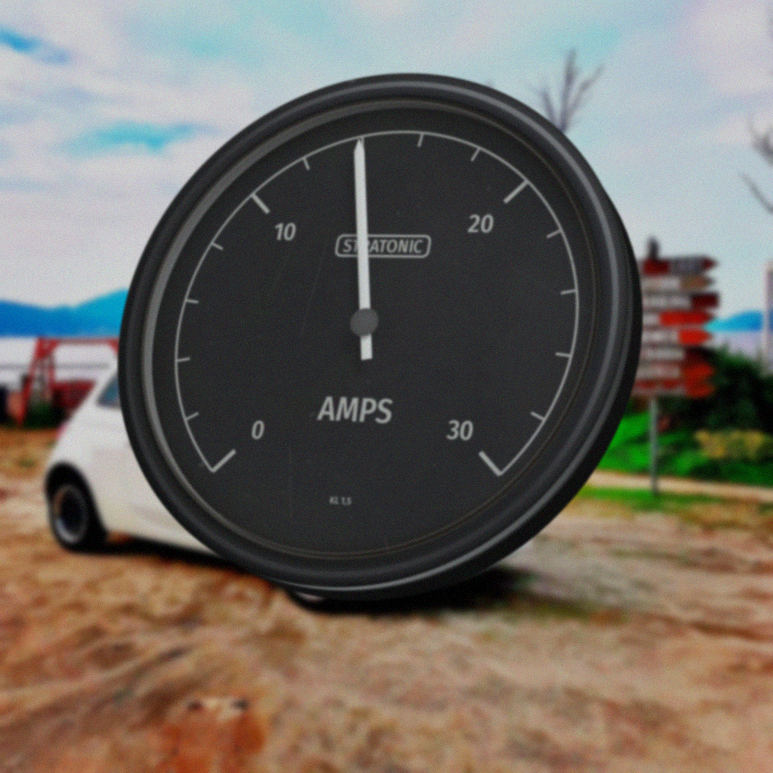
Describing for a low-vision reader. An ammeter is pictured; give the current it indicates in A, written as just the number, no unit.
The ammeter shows 14
